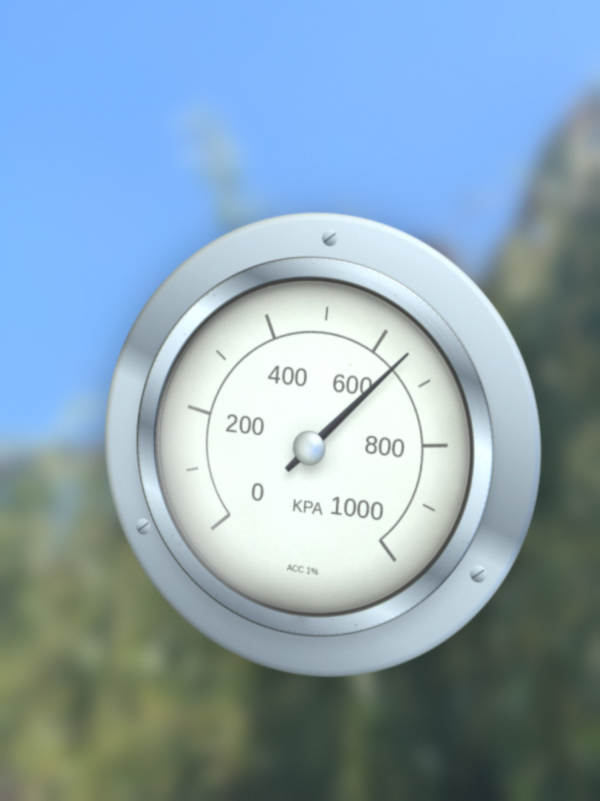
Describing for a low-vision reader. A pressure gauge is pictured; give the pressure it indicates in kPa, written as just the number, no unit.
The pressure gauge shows 650
